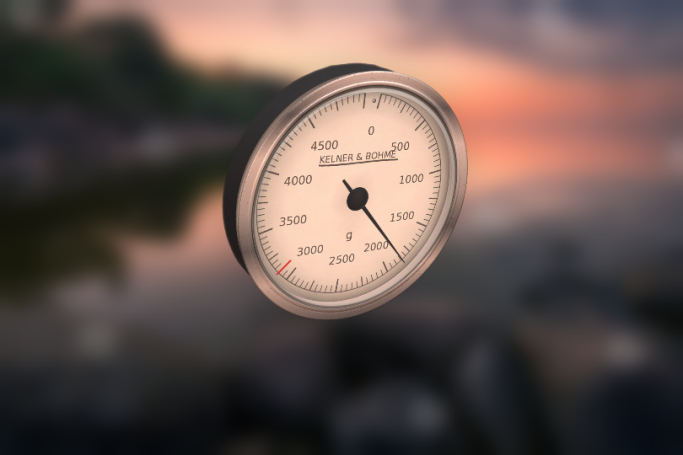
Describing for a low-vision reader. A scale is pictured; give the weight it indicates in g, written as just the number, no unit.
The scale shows 1850
